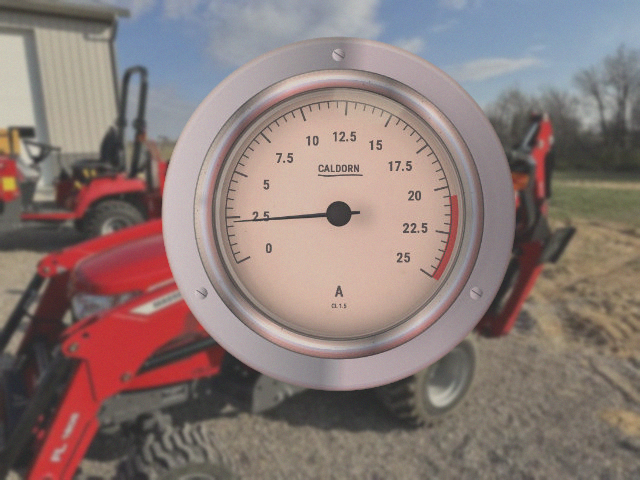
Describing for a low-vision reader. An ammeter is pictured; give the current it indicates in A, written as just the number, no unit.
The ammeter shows 2.25
